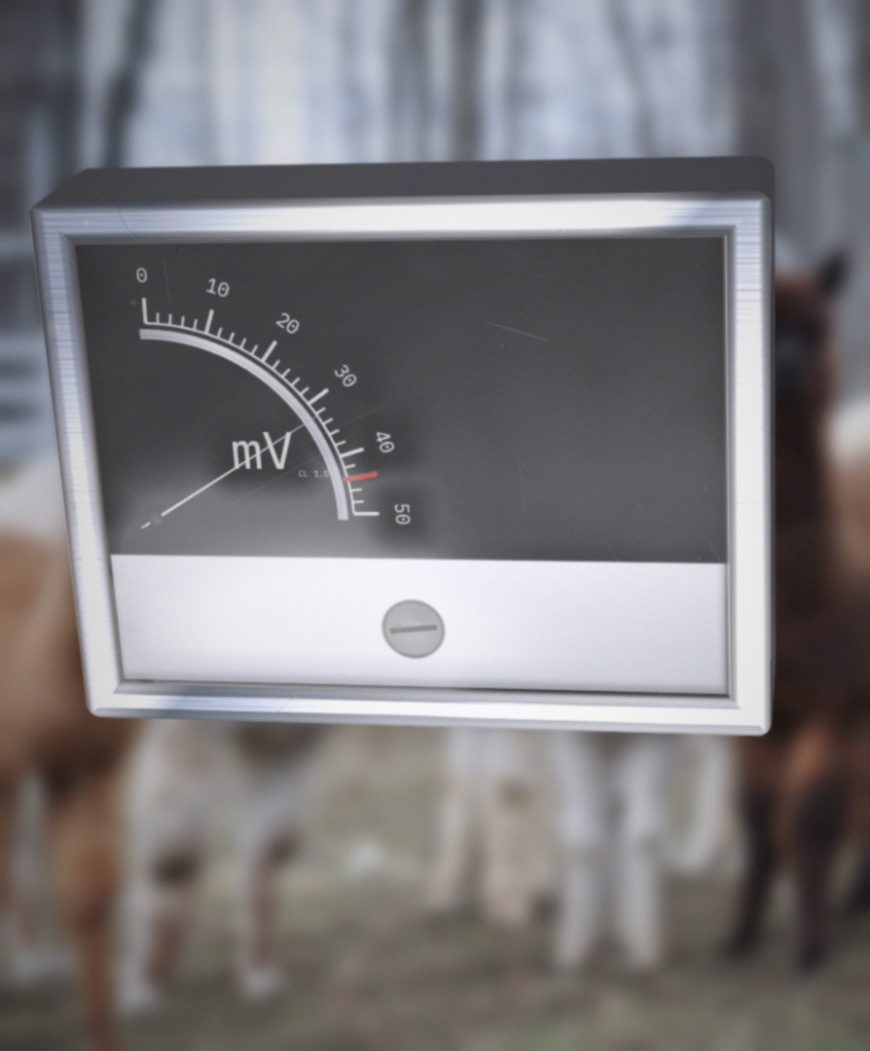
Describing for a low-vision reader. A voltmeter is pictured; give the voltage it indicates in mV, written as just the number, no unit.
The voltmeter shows 32
